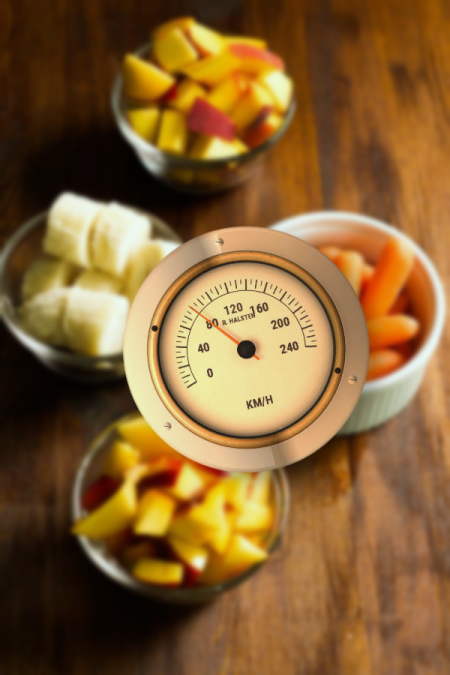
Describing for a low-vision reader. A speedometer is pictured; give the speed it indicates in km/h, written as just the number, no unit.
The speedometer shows 80
